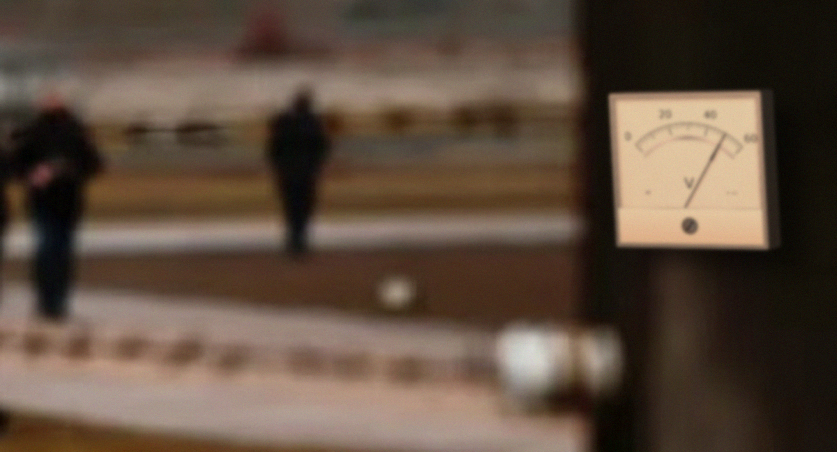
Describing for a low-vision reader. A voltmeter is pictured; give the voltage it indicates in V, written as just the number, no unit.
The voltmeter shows 50
